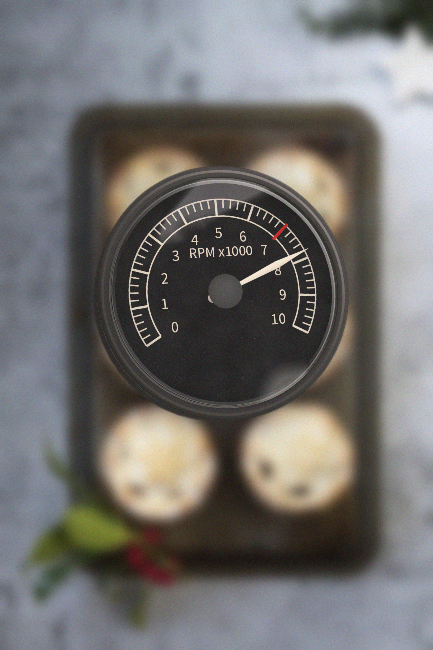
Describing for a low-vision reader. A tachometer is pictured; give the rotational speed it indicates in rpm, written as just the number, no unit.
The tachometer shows 7800
